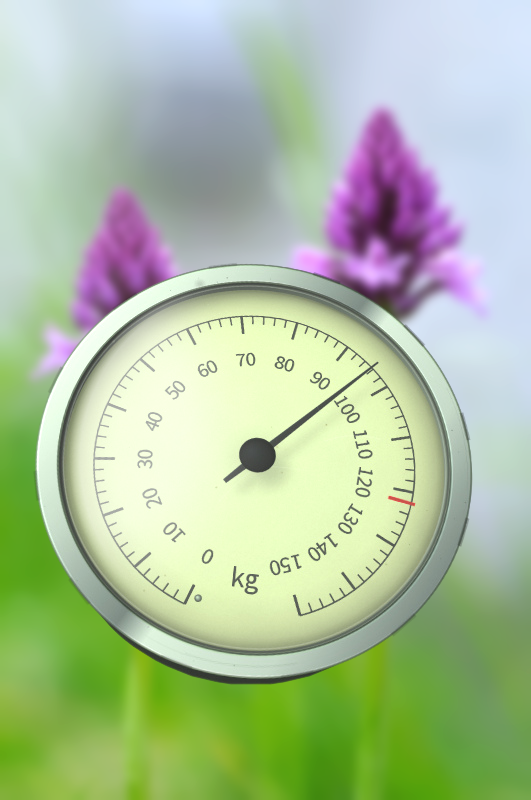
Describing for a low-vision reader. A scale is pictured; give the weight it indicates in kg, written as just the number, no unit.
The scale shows 96
